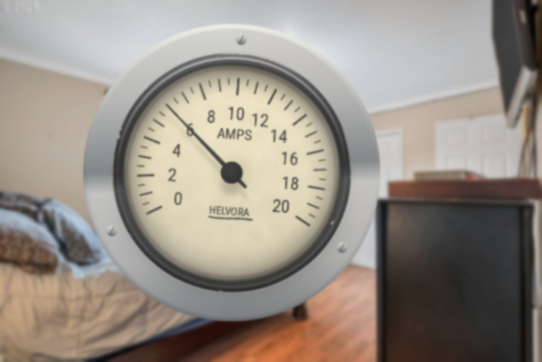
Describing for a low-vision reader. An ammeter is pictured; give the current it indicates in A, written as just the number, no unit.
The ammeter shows 6
